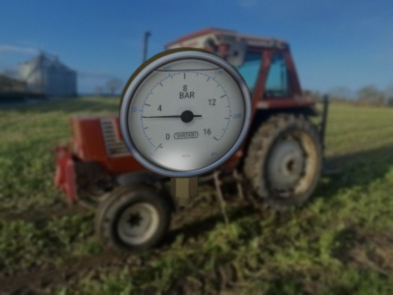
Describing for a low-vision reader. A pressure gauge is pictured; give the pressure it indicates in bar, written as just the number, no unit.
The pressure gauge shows 3
